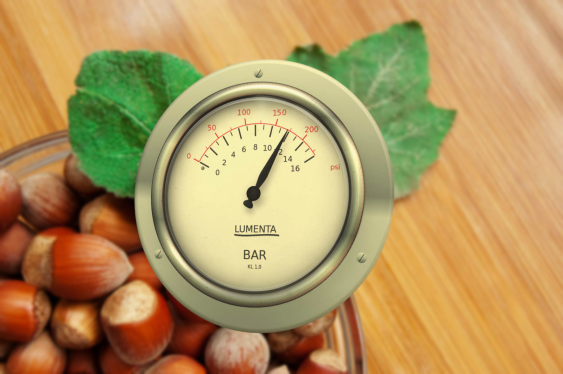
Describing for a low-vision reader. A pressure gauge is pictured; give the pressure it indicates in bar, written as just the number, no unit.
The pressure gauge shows 12
